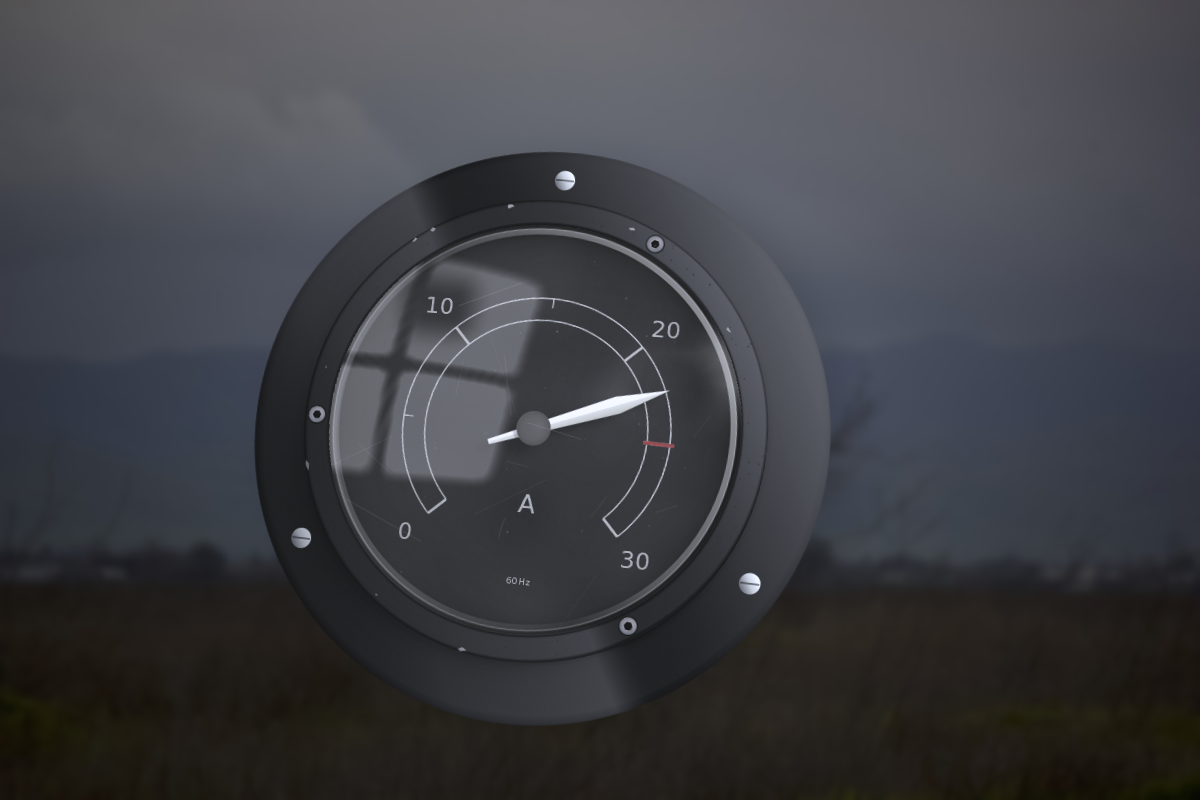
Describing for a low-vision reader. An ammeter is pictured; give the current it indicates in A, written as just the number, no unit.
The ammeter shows 22.5
